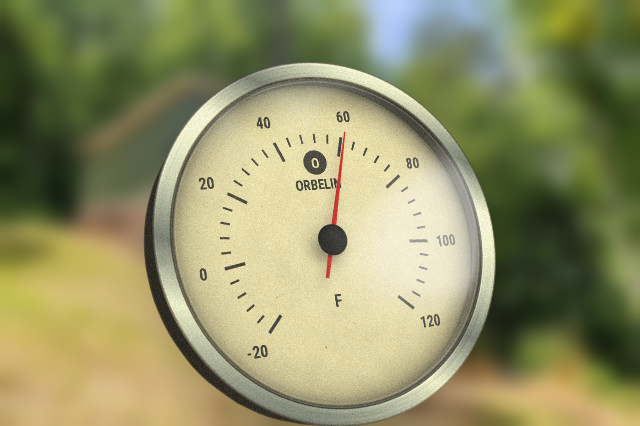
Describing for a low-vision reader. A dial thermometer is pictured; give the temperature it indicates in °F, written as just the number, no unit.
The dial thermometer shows 60
